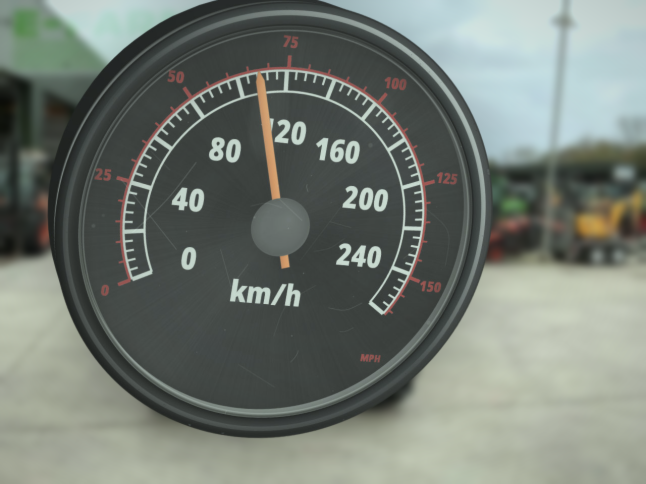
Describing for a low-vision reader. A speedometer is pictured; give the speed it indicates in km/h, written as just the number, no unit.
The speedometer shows 108
